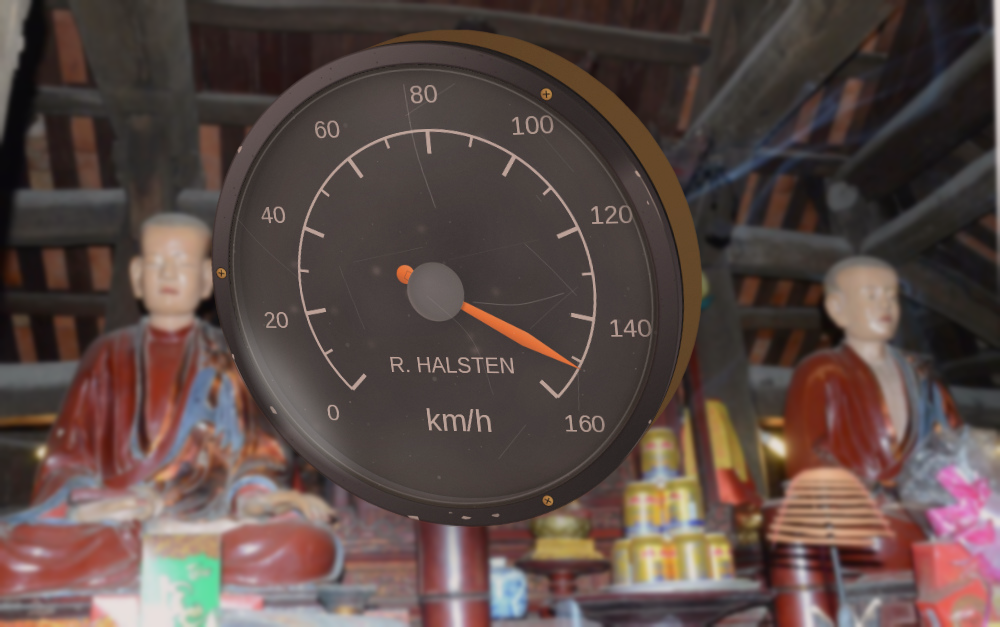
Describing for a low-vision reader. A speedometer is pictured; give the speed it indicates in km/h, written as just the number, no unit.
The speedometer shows 150
